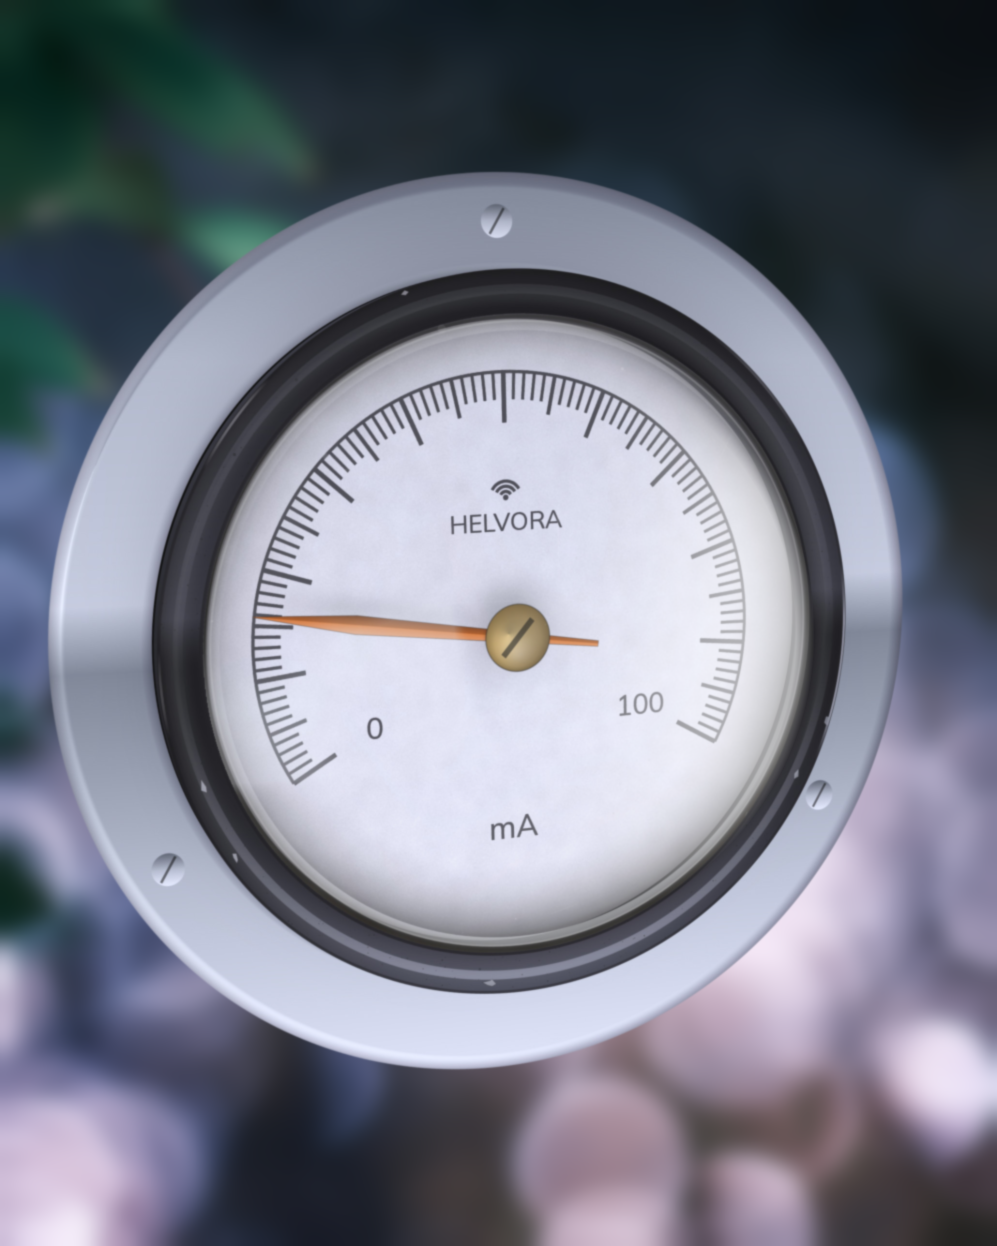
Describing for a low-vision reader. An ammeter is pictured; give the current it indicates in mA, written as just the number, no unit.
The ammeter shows 16
